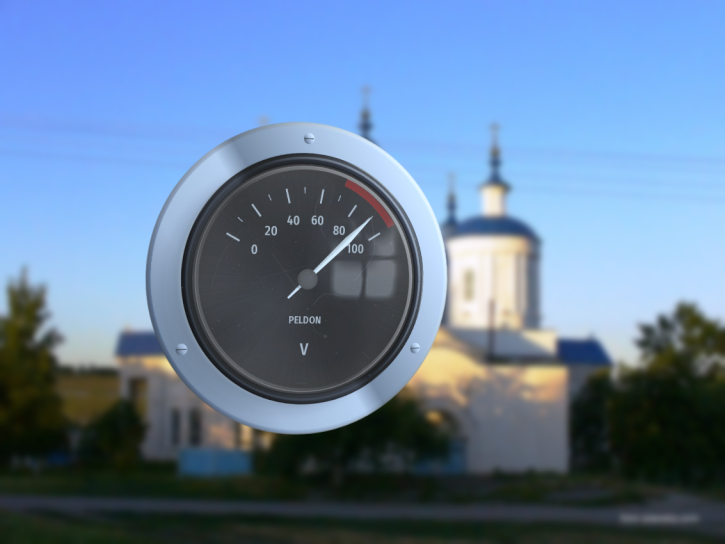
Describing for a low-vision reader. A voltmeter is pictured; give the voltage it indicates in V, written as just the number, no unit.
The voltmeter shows 90
